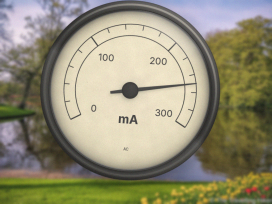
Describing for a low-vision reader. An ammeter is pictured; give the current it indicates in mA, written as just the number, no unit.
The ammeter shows 250
